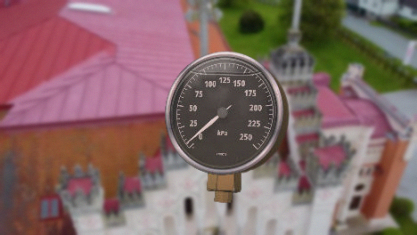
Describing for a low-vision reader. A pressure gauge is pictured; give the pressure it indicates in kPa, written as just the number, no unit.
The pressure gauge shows 5
